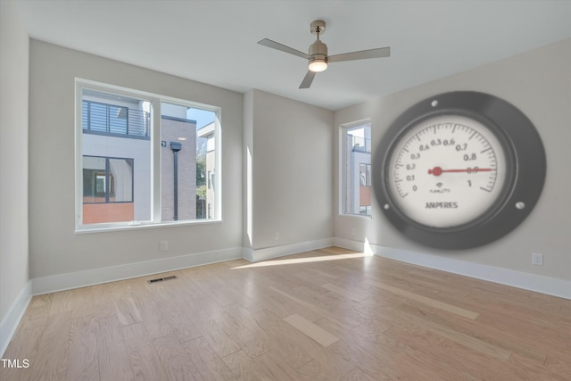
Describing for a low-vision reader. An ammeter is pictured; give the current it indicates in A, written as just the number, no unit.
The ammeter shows 0.9
